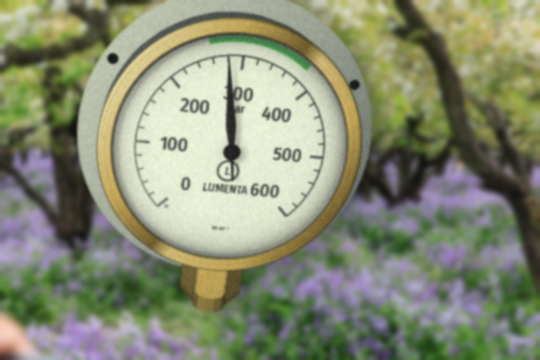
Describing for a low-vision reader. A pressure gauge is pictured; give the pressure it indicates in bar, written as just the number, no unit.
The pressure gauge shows 280
